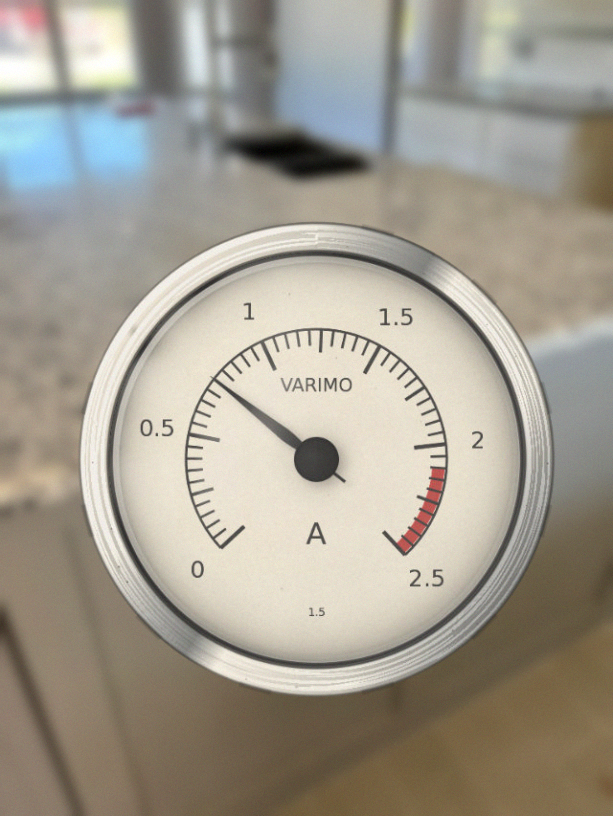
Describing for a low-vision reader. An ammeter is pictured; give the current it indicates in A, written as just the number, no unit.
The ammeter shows 0.75
